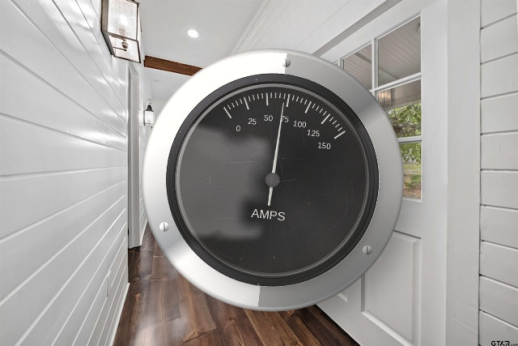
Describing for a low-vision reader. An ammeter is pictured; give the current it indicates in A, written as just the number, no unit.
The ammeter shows 70
